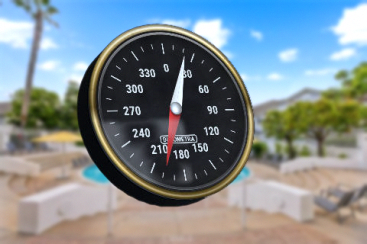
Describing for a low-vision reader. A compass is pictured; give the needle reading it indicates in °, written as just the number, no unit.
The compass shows 200
